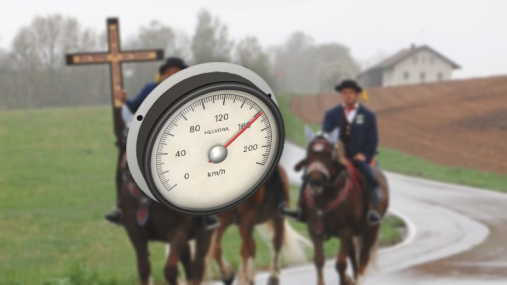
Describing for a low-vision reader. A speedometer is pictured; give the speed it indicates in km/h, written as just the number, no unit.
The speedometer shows 160
